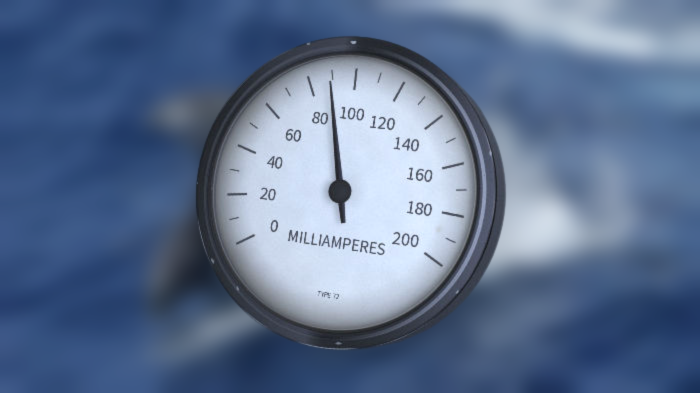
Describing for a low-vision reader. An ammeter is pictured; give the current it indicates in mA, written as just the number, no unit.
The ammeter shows 90
